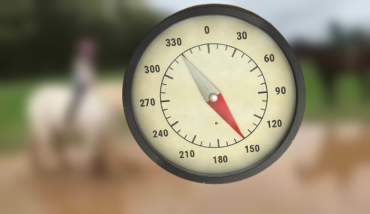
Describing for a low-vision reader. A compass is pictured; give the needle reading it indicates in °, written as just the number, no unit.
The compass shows 150
